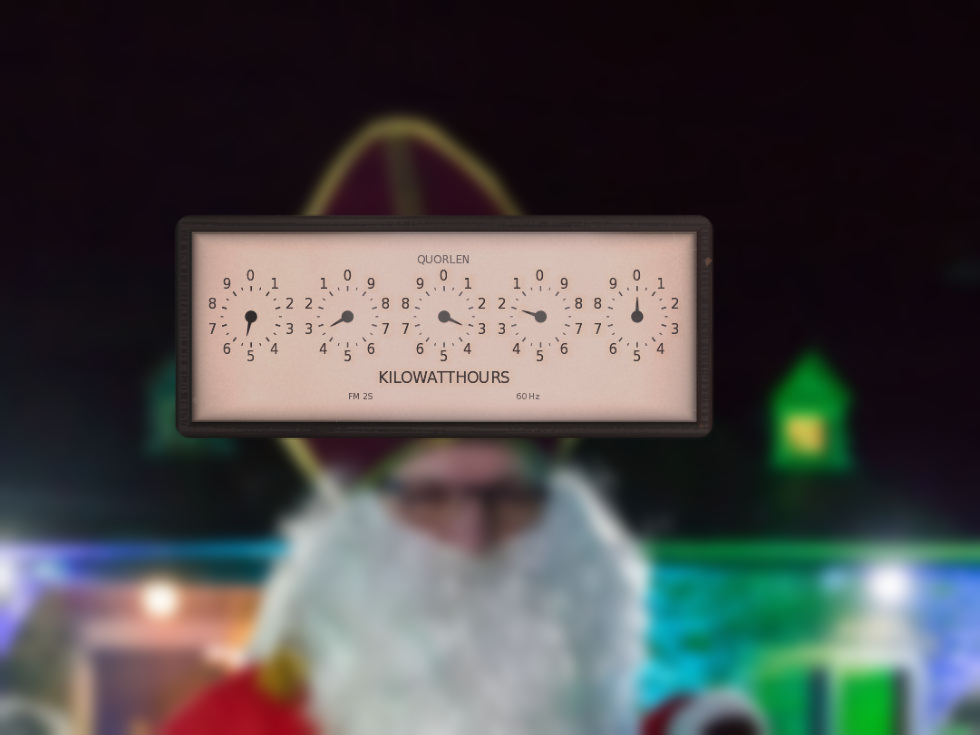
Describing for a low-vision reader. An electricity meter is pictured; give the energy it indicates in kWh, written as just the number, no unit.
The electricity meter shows 53320
